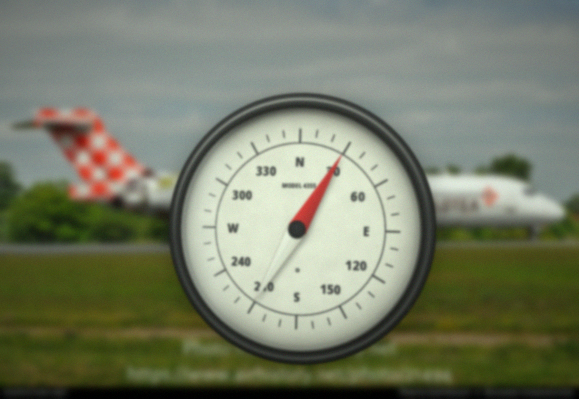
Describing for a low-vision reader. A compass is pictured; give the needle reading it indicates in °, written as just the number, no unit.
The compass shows 30
